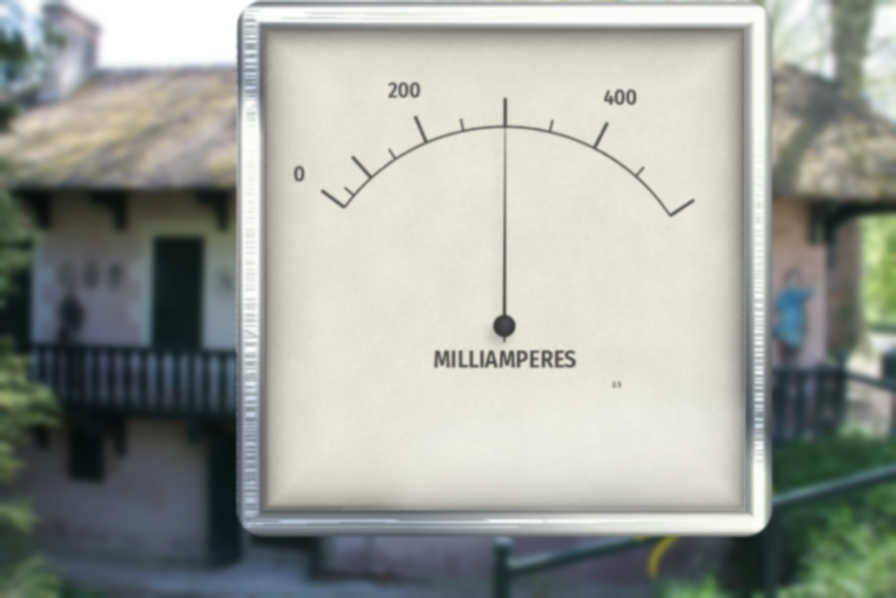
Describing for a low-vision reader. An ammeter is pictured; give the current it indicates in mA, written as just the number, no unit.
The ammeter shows 300
